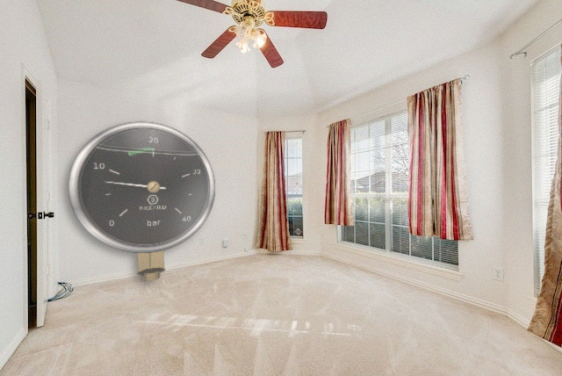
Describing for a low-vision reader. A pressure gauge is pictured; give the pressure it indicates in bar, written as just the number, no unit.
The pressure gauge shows 7.5
